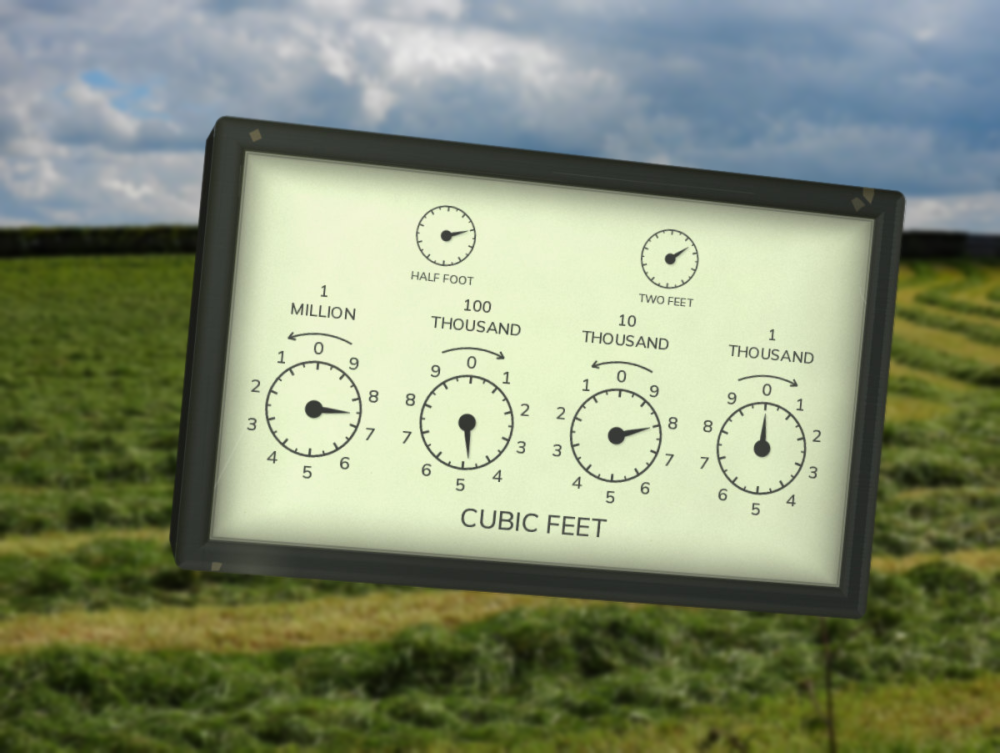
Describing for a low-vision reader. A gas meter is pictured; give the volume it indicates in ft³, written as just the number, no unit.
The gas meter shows 748000
